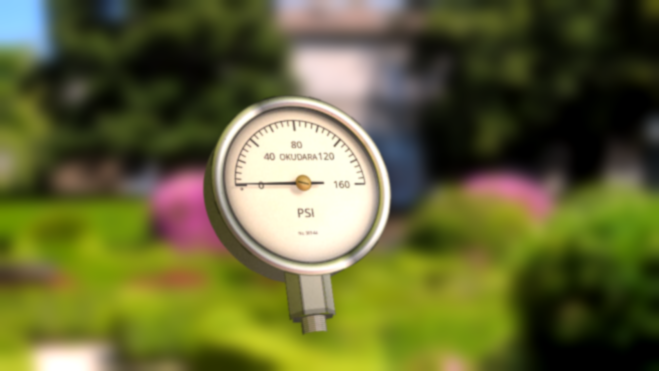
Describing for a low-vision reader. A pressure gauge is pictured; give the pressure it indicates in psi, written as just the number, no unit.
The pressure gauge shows 0
